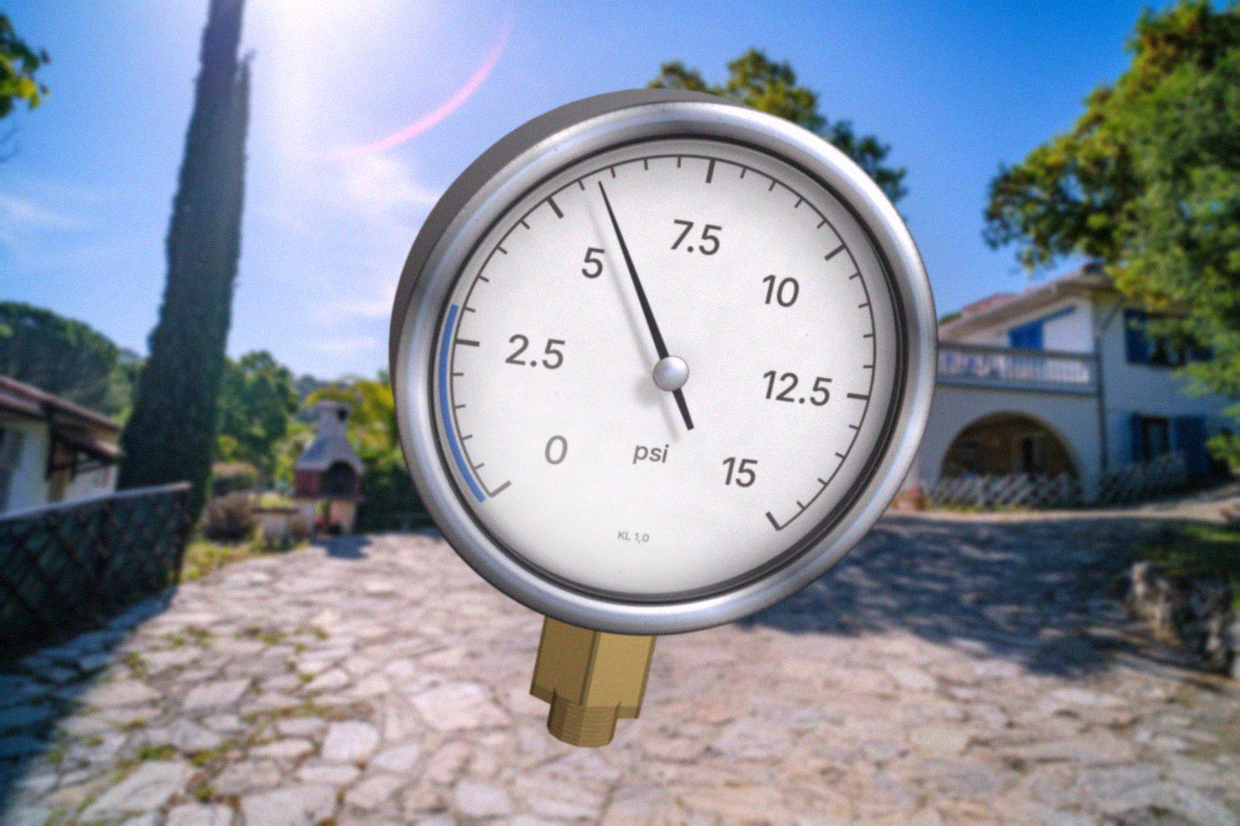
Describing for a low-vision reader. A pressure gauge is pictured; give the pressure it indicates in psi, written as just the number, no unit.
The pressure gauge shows 5.75
